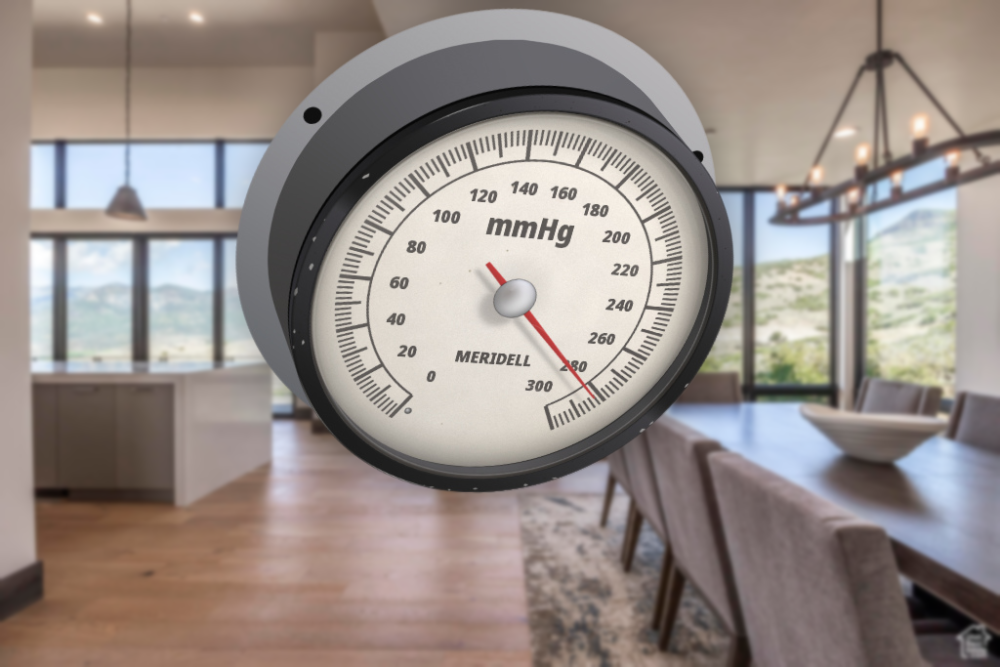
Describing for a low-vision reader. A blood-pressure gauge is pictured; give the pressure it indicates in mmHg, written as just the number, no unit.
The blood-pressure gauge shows 282
